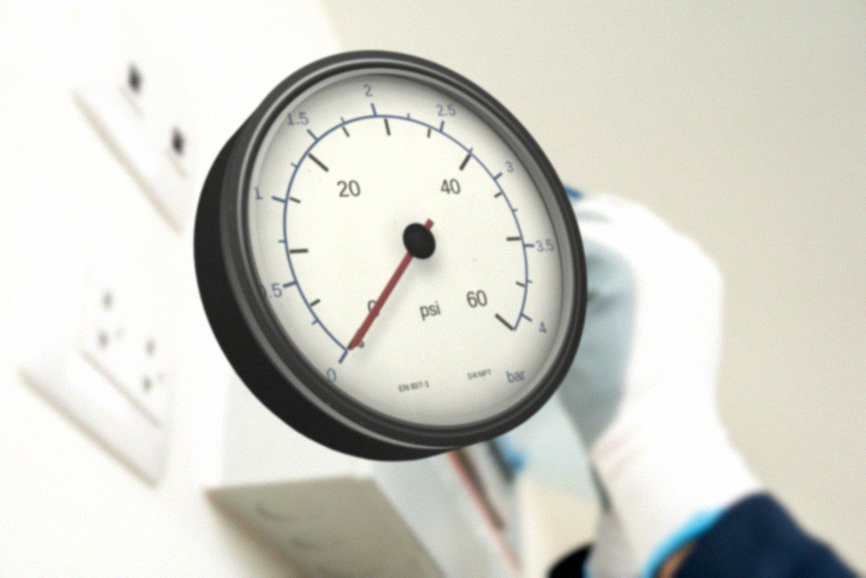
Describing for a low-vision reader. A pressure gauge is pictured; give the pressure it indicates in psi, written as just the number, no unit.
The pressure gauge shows 0
